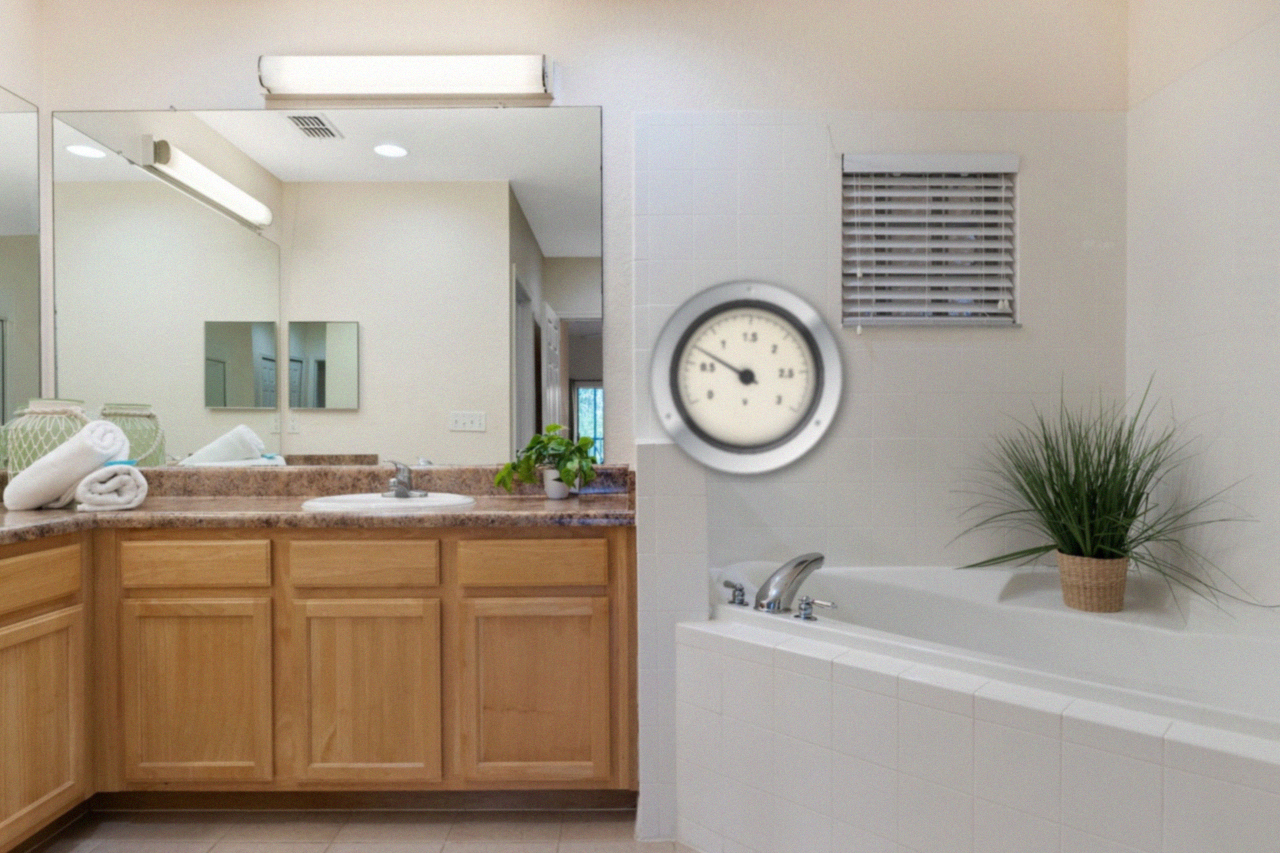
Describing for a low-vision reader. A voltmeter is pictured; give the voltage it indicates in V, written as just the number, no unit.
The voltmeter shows 0.7
